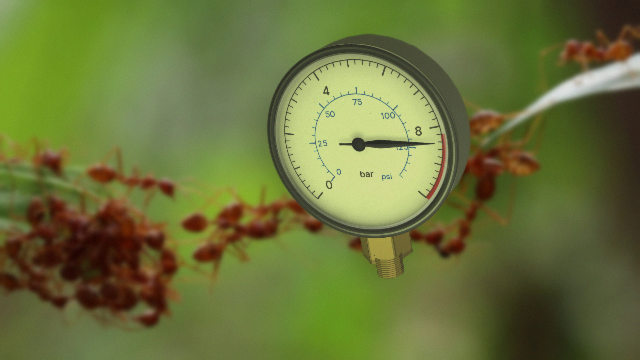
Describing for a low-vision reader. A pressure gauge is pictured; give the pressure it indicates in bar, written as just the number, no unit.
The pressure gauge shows 8.4
